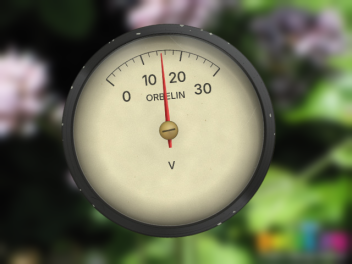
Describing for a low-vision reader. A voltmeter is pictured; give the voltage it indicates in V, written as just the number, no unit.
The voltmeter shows 15
